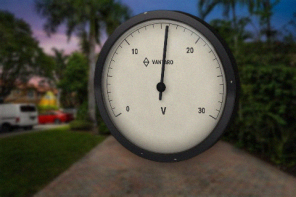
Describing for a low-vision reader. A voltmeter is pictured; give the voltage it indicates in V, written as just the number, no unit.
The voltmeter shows 16
